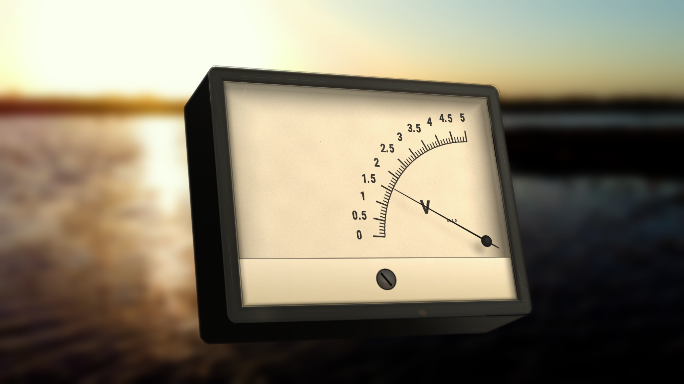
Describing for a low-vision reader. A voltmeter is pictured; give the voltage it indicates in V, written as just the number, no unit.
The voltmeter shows 1.5
